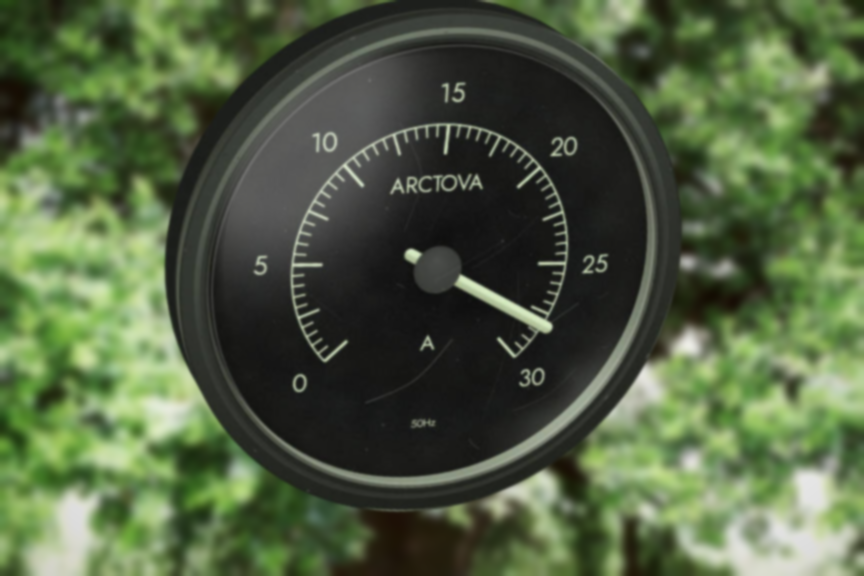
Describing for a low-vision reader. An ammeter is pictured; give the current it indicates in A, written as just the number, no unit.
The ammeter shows 28
